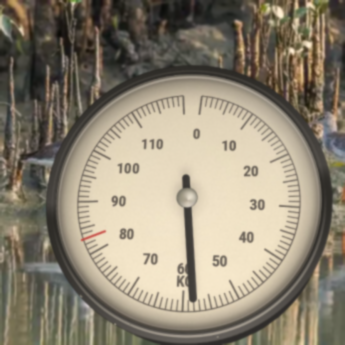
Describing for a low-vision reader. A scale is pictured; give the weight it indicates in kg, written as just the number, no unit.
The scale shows 58
